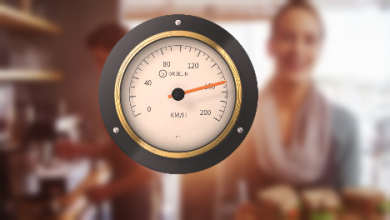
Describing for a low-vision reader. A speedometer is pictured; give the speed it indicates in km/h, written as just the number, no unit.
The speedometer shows 160
